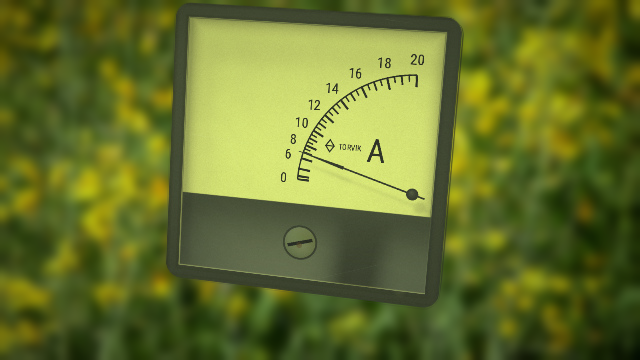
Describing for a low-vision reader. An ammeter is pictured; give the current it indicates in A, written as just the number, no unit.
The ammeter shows 7
